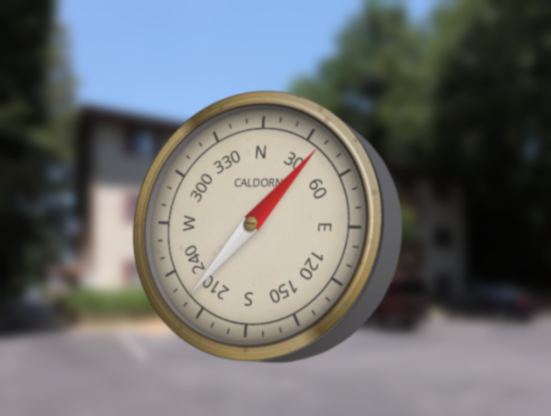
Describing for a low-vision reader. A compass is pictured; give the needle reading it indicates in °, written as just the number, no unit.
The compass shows 40
